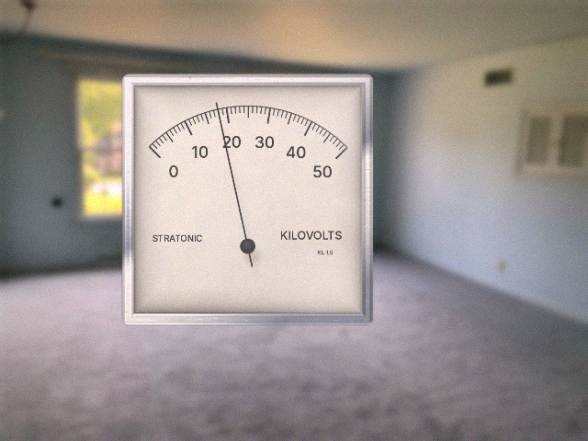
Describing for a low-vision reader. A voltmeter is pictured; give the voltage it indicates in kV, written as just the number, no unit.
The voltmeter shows 18
